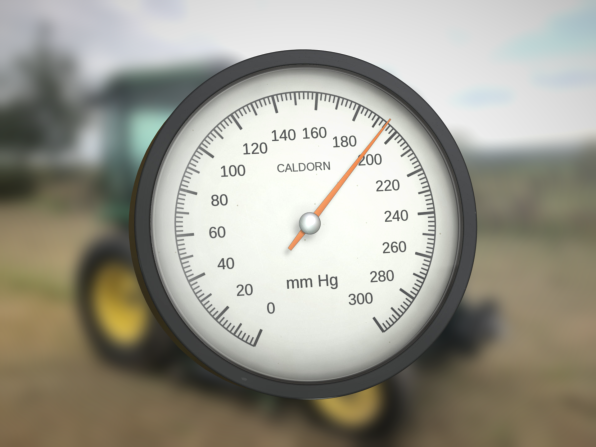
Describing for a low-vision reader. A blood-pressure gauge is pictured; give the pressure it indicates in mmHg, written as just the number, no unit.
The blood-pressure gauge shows 194
